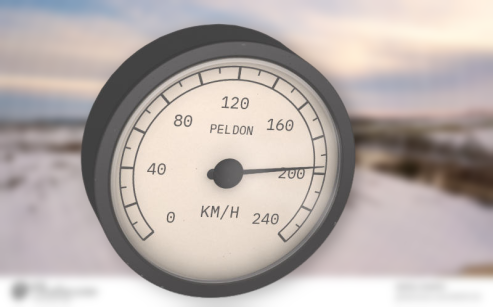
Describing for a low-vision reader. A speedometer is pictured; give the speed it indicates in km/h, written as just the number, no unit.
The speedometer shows 195
